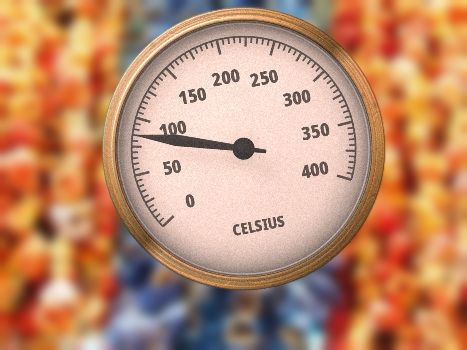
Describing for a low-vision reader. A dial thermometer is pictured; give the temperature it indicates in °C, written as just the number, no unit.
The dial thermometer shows 85
